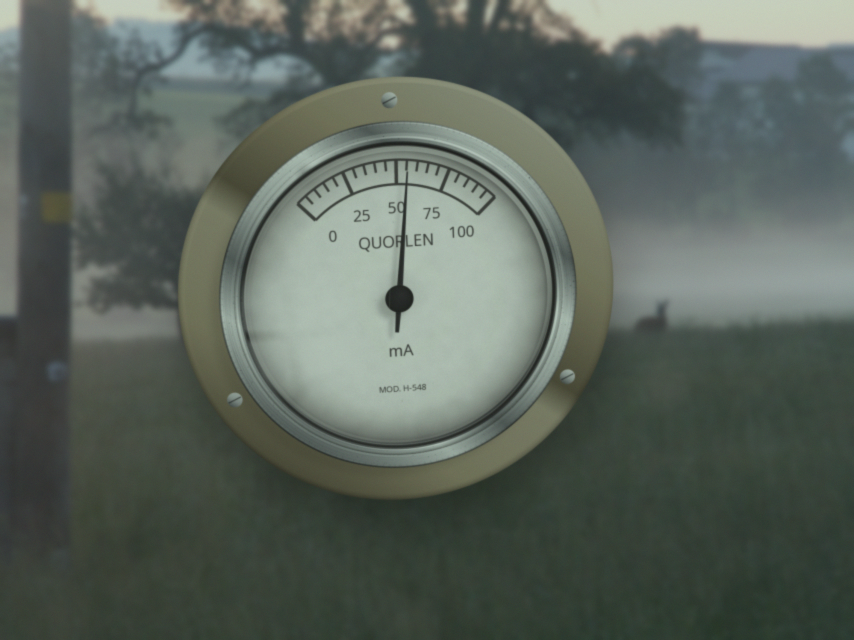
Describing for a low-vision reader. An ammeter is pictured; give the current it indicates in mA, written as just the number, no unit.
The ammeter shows 55
